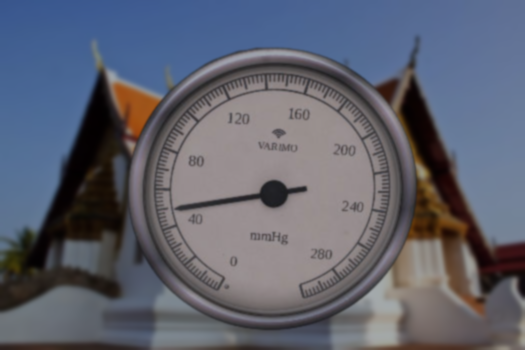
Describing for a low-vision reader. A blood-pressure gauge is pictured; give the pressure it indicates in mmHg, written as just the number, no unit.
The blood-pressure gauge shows 50
